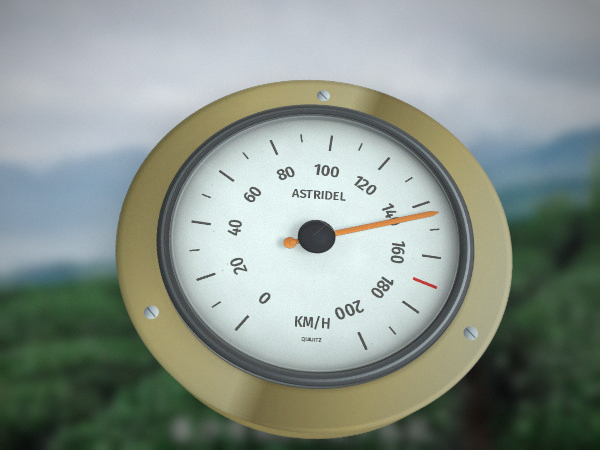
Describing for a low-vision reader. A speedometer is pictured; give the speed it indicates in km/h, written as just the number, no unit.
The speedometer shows 145
